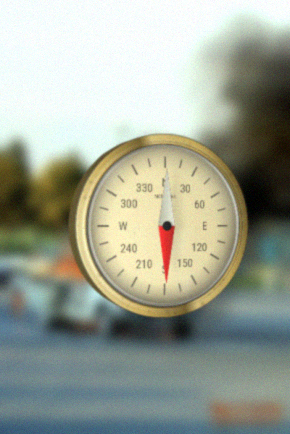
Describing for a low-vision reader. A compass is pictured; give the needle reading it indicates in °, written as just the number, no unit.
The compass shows 180
